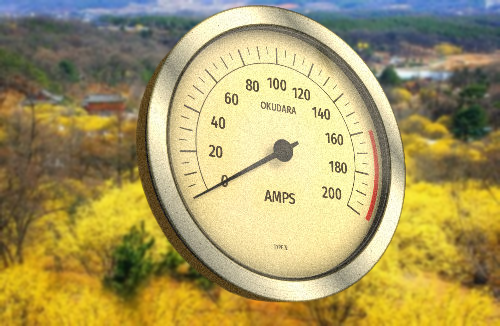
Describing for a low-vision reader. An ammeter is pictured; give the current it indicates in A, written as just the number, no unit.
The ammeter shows 0
